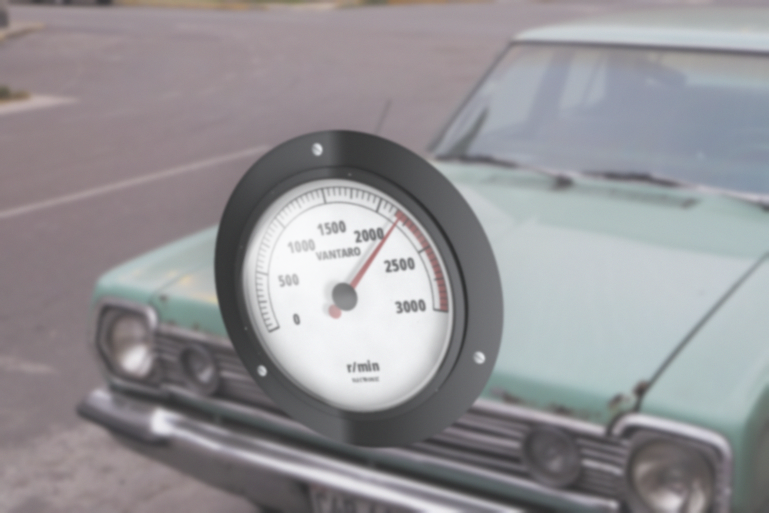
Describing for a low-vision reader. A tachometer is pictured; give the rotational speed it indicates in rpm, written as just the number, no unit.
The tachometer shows 2200
